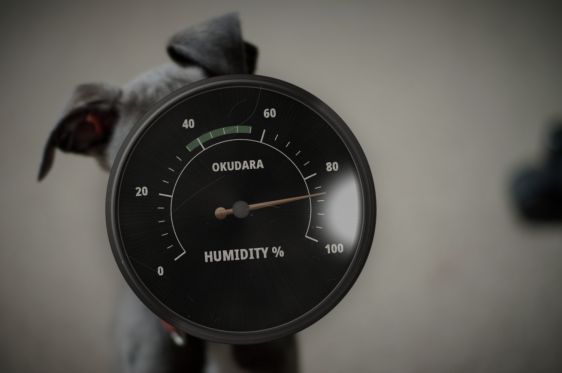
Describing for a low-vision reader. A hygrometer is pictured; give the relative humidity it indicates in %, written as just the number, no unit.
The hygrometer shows 86
